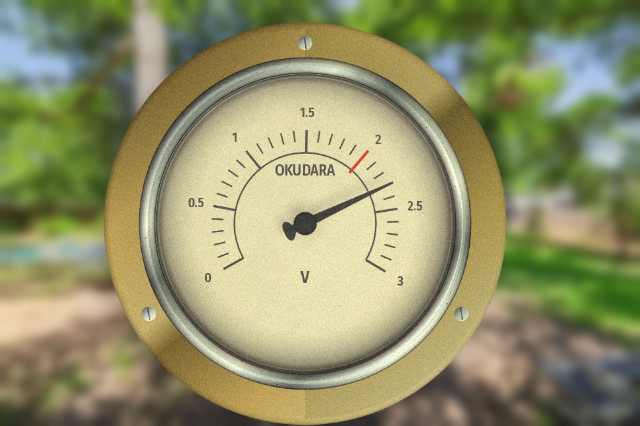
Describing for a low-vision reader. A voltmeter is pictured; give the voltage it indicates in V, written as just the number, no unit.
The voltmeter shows 2.3
